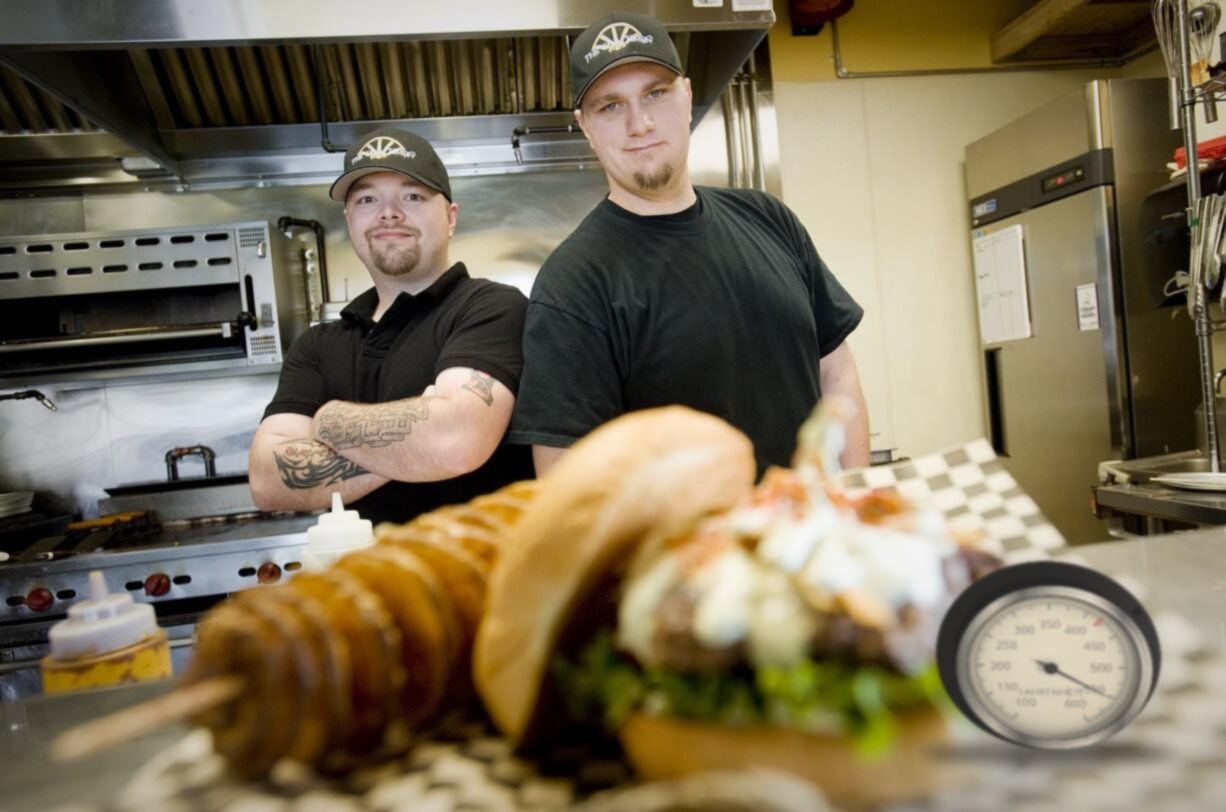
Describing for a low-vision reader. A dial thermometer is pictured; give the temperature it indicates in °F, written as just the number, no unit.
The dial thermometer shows 550
